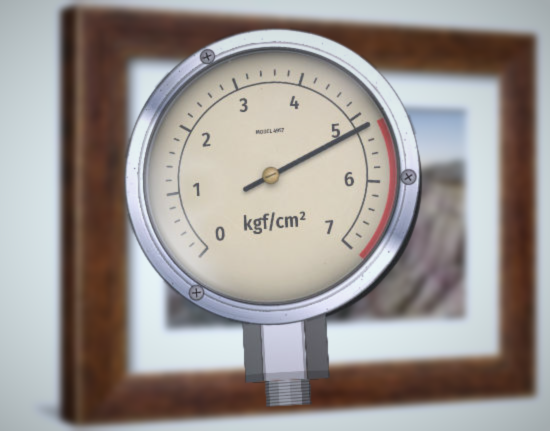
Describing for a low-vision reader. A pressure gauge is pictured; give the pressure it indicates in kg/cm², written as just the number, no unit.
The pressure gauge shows 5.2
